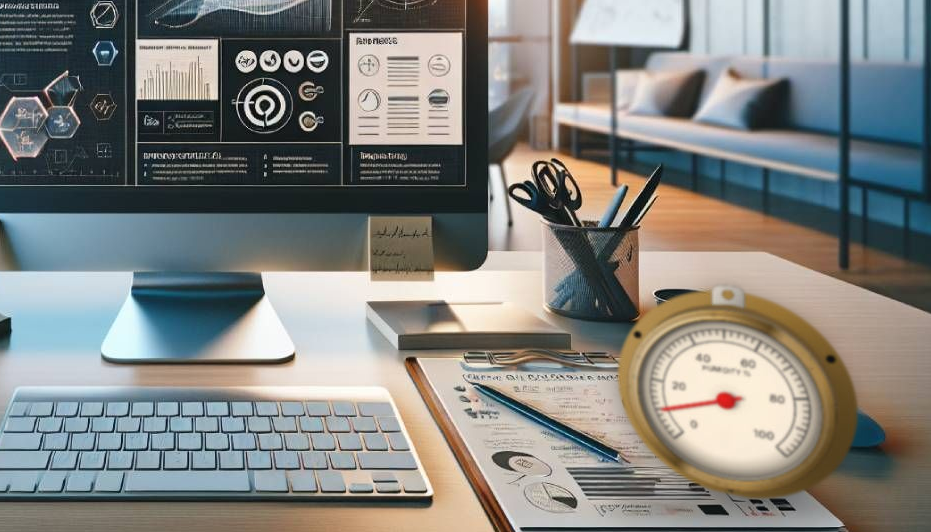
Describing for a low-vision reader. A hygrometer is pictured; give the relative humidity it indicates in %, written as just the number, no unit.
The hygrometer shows 10
